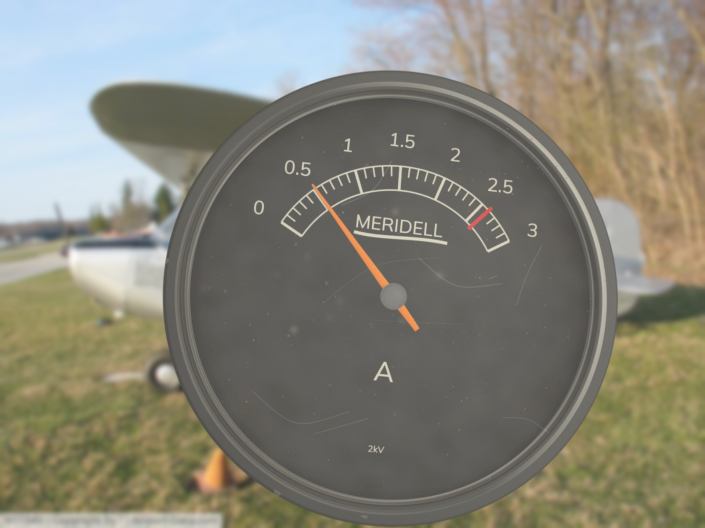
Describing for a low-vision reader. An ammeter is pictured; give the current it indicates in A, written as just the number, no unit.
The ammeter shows 0.5
